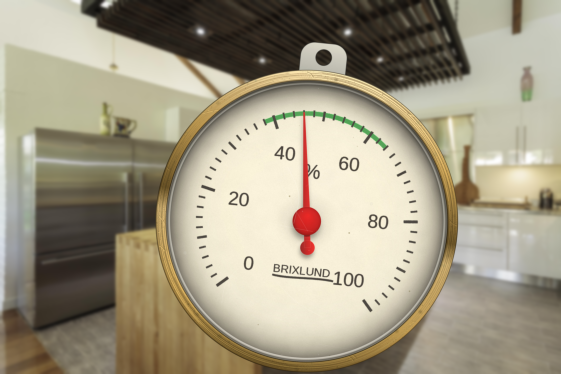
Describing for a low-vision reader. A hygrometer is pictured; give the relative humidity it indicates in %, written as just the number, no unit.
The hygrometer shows 46
